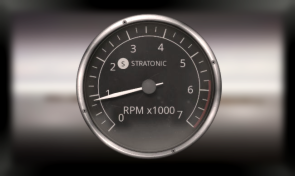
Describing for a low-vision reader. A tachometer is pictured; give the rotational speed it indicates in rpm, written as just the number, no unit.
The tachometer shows 875
